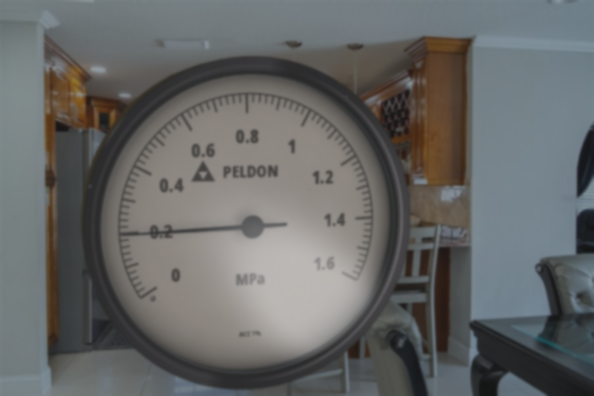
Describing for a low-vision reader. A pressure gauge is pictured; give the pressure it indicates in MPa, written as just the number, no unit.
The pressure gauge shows 0.2
